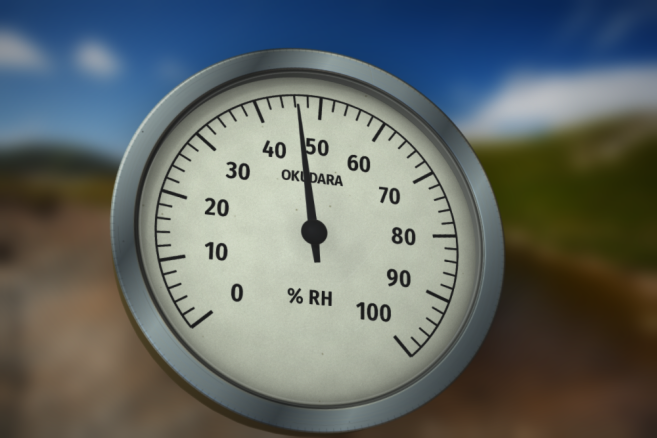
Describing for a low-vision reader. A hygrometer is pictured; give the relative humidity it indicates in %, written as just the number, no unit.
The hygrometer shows 46
